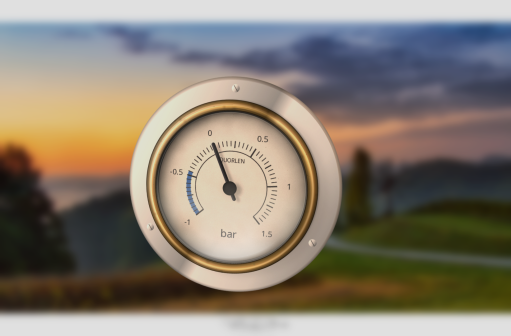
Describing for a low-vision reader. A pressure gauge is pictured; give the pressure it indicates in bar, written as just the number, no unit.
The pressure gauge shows 0
